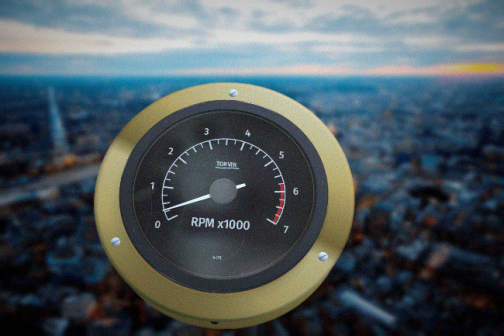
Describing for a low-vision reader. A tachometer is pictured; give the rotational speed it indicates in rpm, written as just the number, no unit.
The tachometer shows 250
